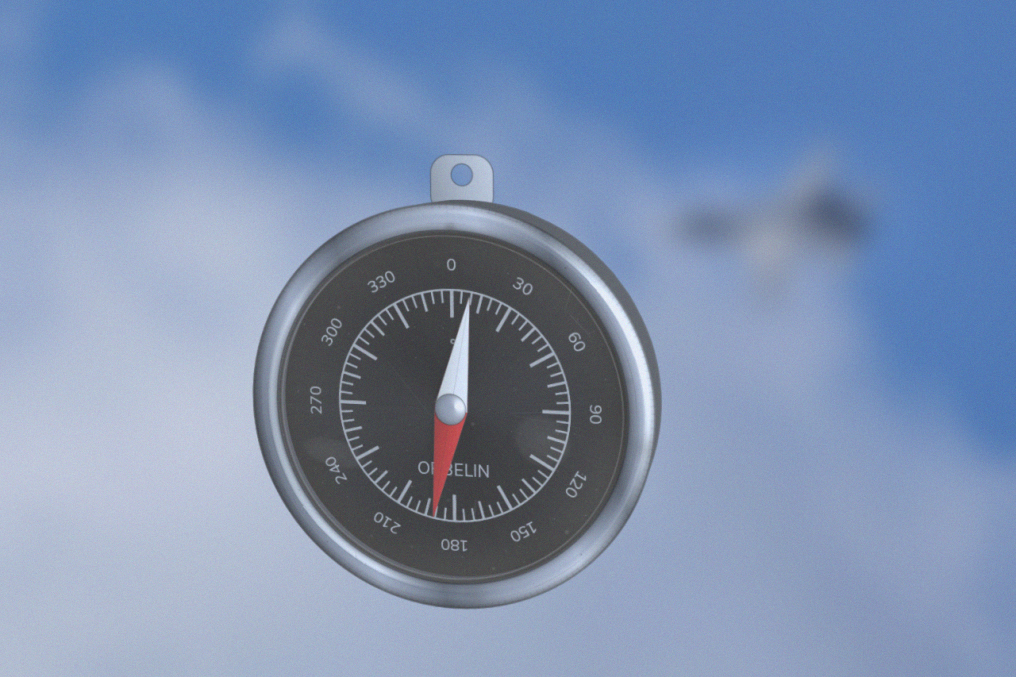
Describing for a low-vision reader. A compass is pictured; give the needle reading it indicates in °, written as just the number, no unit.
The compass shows 190
